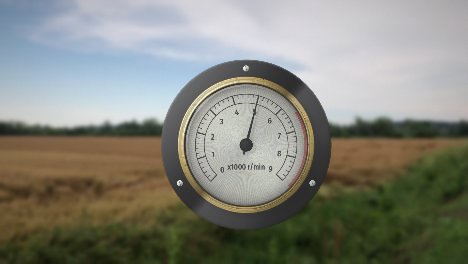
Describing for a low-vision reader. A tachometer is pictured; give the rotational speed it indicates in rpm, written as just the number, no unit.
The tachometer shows 5000
